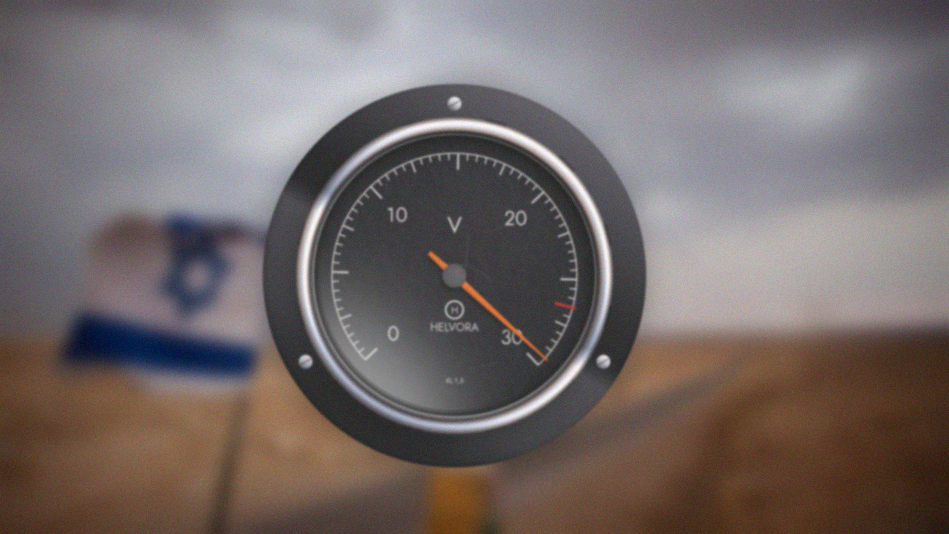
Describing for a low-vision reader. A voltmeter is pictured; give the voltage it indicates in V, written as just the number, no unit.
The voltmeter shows 29.5
